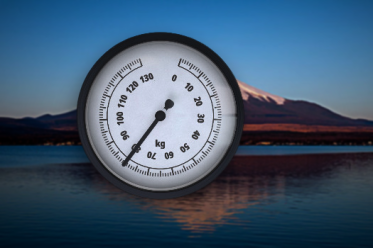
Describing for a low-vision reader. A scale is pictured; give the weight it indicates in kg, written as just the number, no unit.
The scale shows 80
